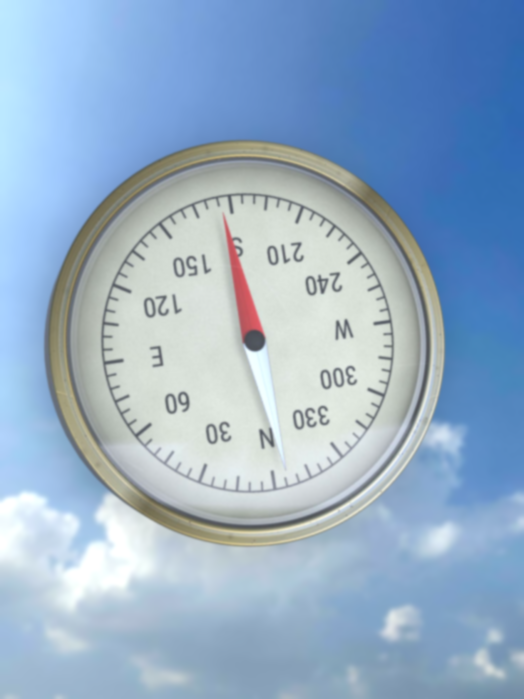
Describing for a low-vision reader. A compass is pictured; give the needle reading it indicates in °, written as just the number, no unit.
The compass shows 175
